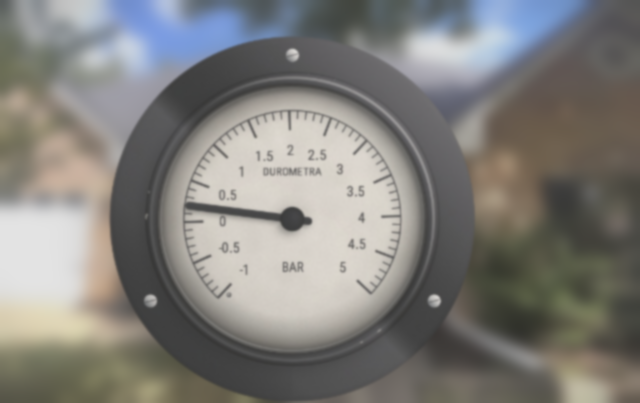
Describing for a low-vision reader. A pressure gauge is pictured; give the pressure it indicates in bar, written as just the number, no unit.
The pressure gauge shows 0.2
